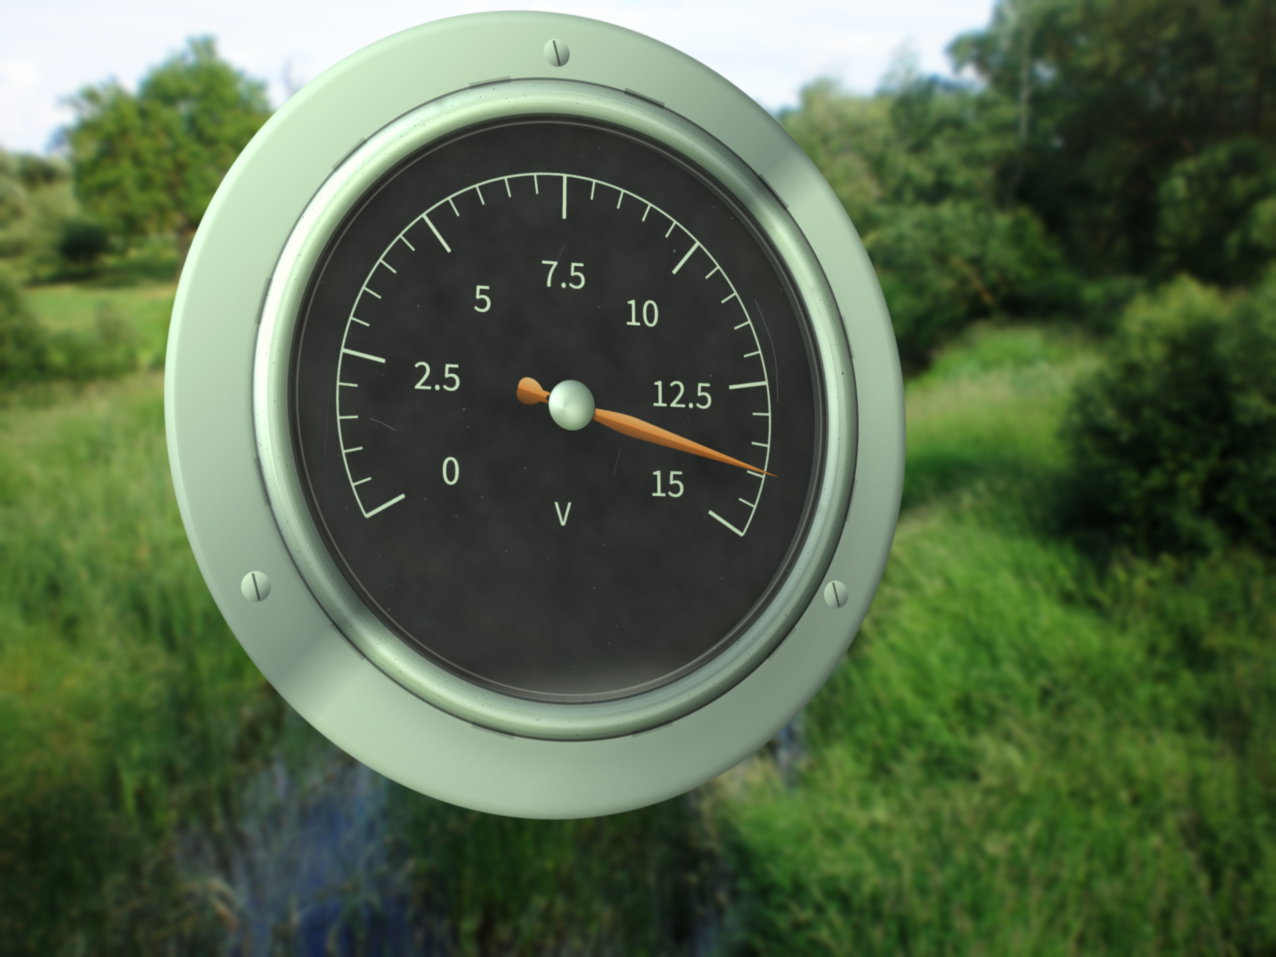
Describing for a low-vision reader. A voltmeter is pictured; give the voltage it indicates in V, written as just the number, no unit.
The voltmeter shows 14
